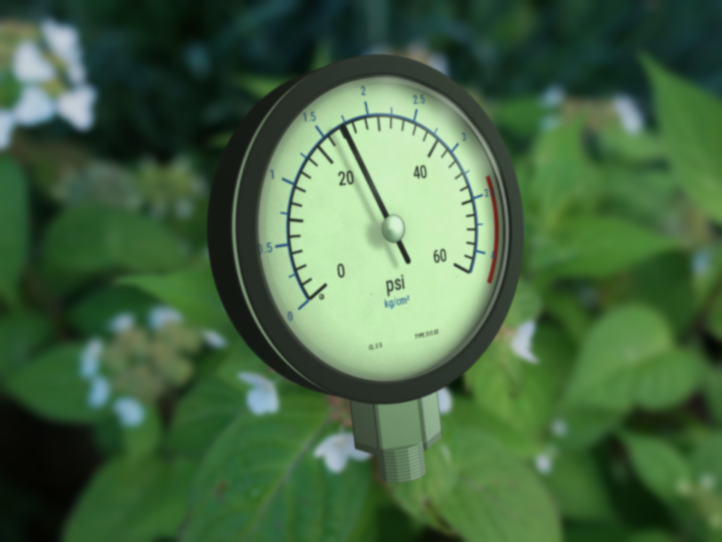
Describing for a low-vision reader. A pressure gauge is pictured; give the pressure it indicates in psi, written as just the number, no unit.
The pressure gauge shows 24
